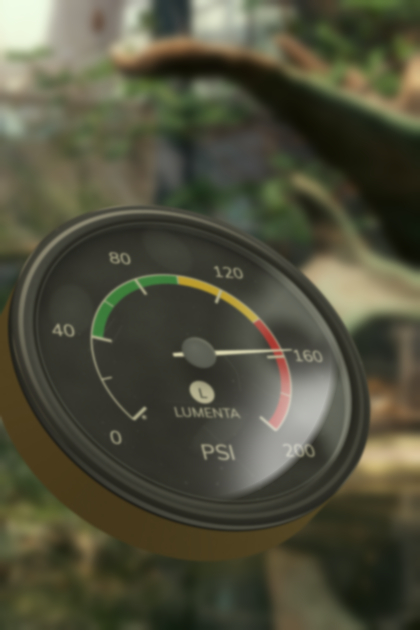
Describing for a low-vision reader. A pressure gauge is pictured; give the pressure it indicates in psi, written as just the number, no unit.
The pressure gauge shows 160
